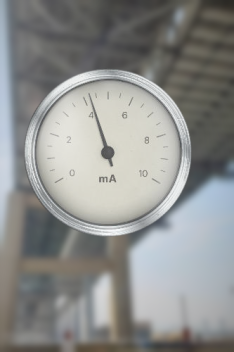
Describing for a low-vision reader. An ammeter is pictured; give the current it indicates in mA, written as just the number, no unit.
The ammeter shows 4.25
